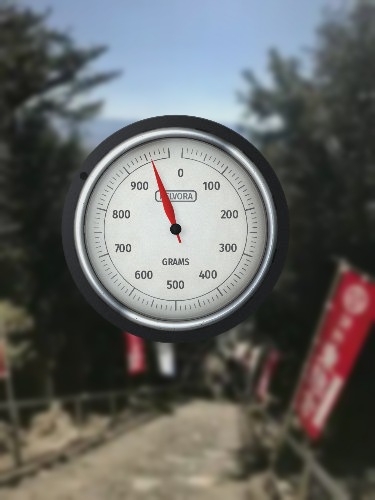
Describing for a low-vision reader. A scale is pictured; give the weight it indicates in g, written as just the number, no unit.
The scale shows 960
